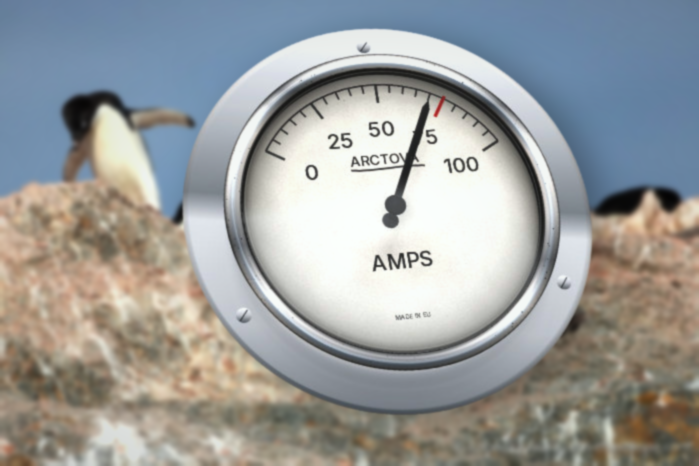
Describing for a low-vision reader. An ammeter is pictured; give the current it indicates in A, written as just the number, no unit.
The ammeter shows 70
